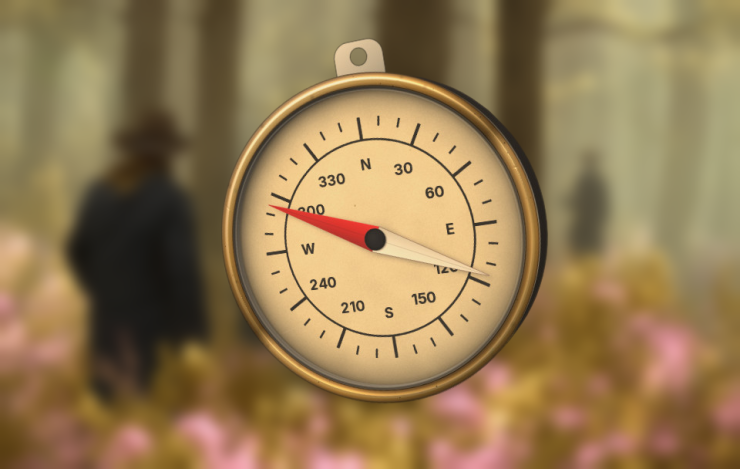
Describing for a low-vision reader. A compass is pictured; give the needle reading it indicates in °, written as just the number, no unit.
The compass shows 295
